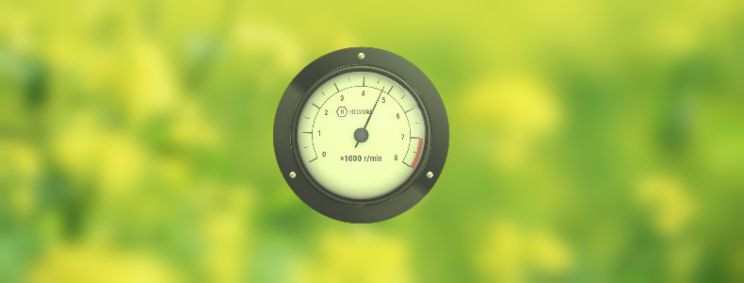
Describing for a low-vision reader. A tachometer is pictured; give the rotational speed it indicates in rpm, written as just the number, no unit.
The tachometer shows 4750
